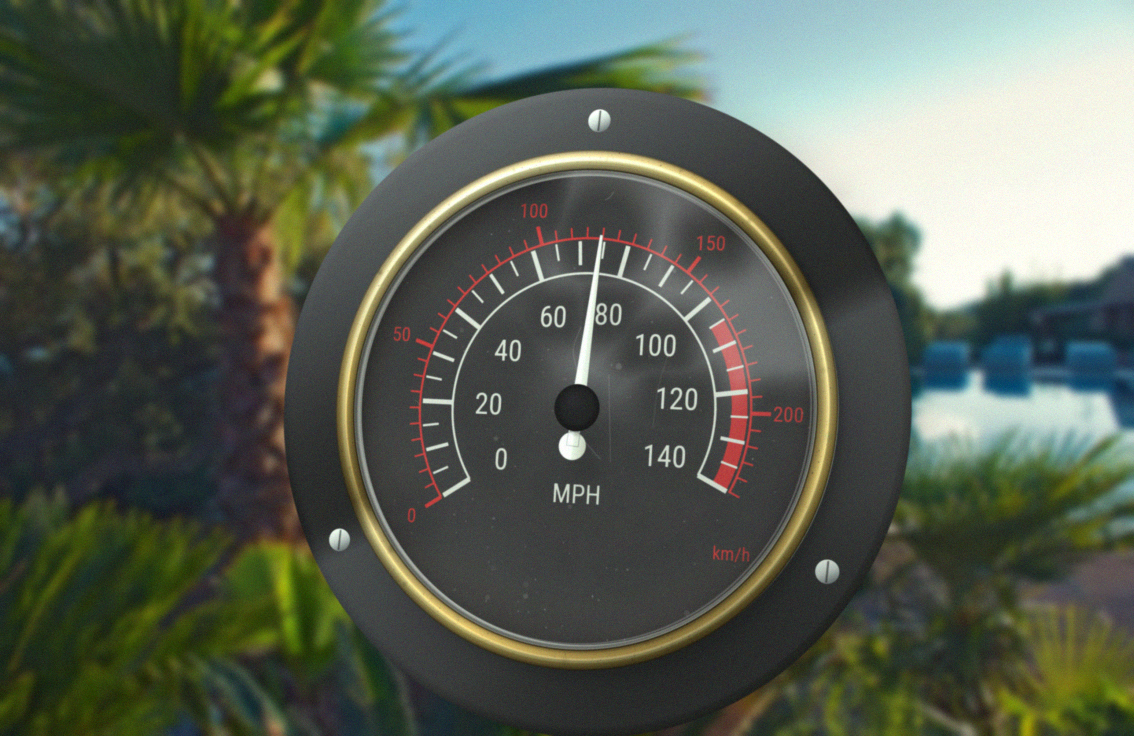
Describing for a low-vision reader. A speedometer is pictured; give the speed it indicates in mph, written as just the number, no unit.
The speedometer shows 75
